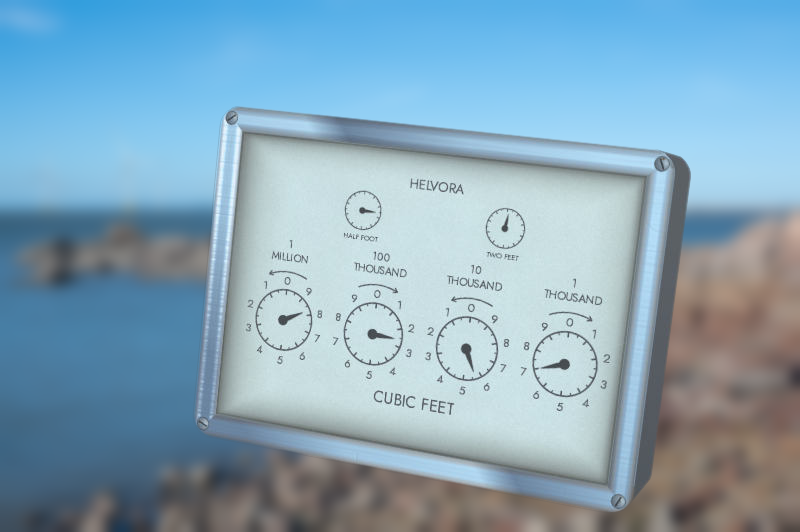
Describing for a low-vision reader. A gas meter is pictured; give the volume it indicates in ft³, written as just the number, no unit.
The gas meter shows 825700
